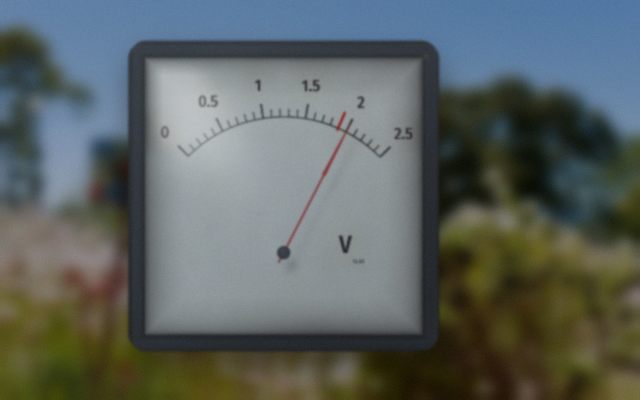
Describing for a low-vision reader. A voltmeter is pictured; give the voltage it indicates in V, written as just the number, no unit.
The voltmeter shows 2
